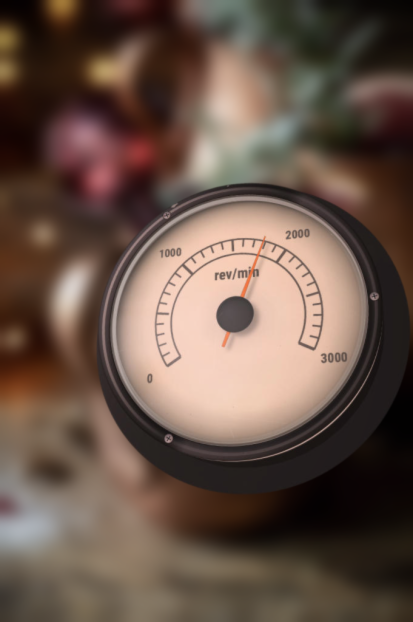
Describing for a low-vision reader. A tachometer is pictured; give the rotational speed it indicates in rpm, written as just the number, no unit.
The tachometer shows 1800
